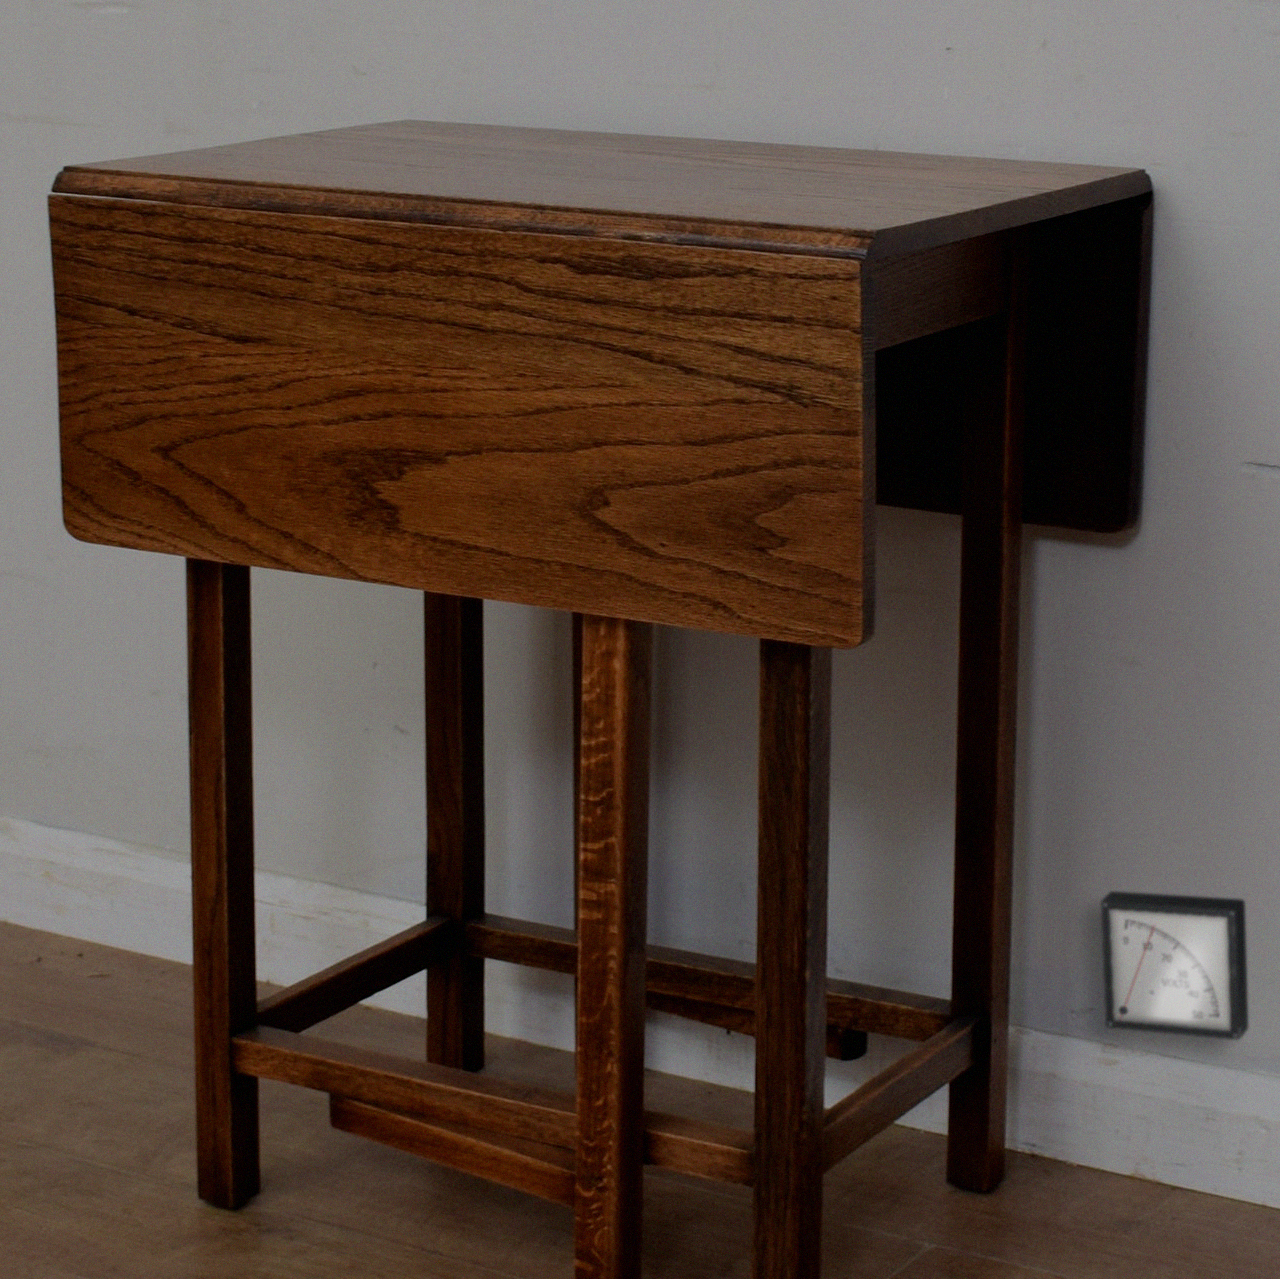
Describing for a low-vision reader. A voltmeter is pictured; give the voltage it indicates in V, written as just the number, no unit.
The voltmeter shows 10
